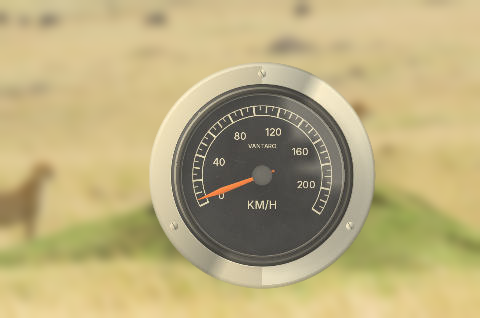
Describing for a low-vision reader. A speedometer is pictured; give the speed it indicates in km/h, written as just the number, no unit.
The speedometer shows 5
